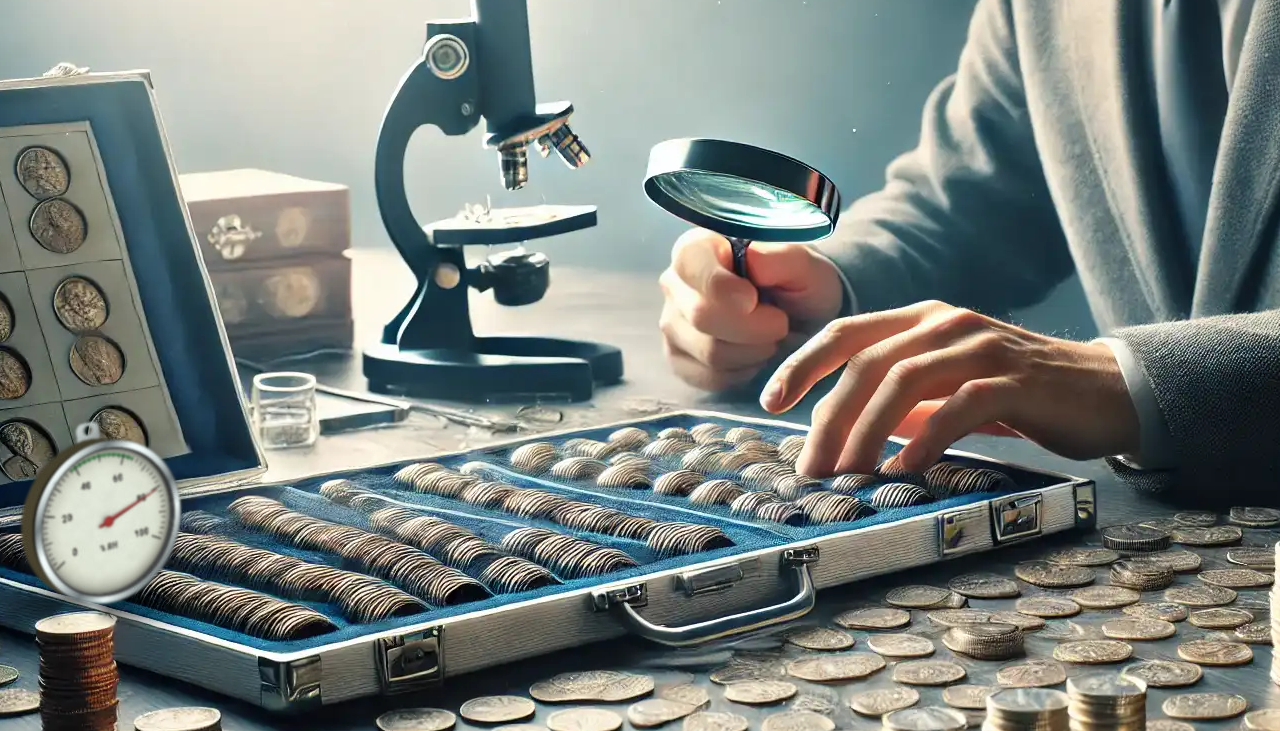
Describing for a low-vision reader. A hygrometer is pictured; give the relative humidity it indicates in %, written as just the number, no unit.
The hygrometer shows 80
